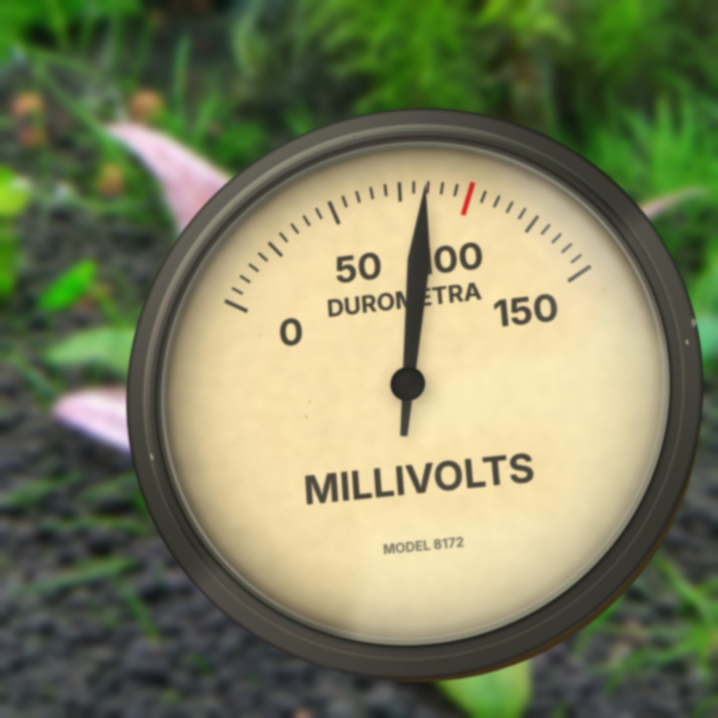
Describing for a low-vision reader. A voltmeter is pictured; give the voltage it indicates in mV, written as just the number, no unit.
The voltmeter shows 85
